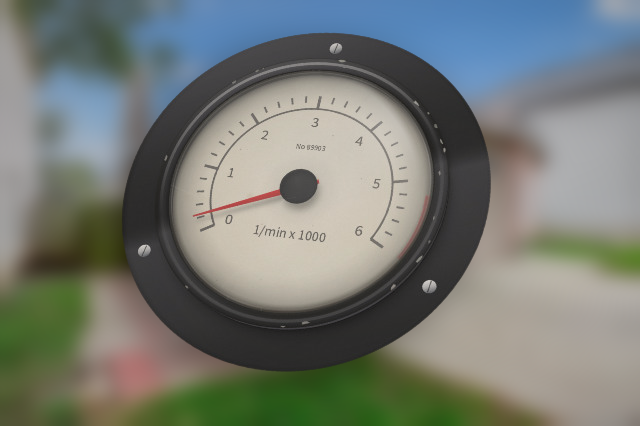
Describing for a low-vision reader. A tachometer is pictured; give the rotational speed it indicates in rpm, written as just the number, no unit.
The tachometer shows 200
